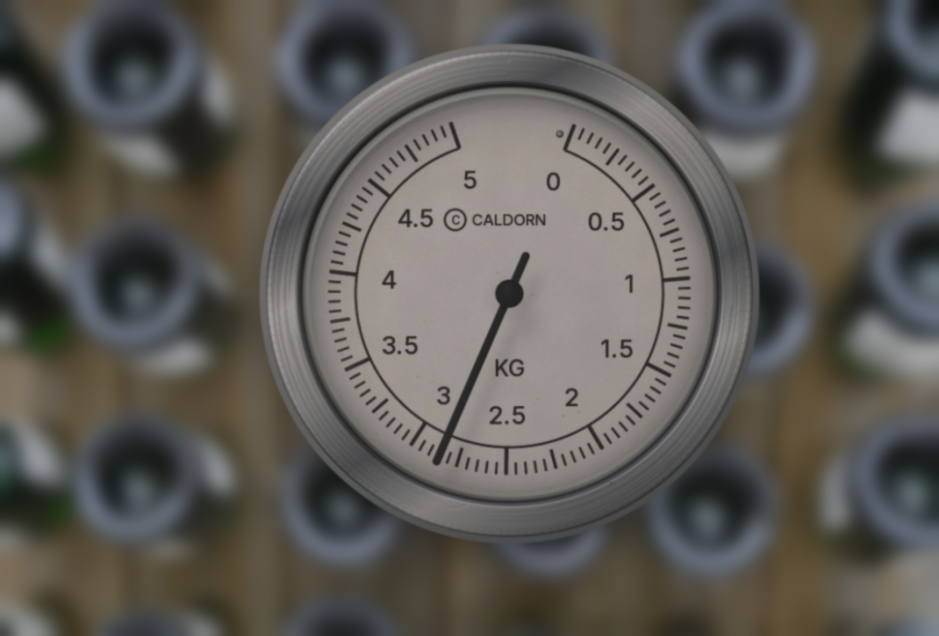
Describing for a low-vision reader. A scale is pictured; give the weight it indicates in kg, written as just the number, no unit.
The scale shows 2.85
